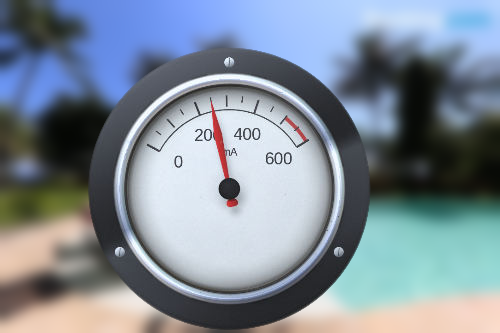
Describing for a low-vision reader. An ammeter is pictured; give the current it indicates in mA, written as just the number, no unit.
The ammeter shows 250
